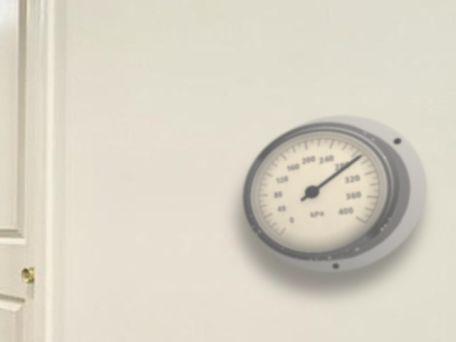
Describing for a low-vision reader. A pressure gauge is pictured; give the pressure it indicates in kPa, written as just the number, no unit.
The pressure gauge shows 290
